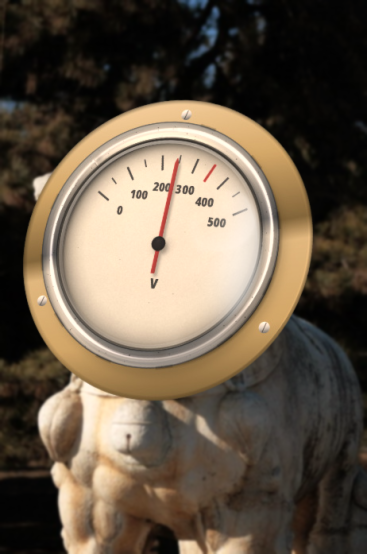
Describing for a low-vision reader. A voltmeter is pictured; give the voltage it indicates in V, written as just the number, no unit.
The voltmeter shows 250
